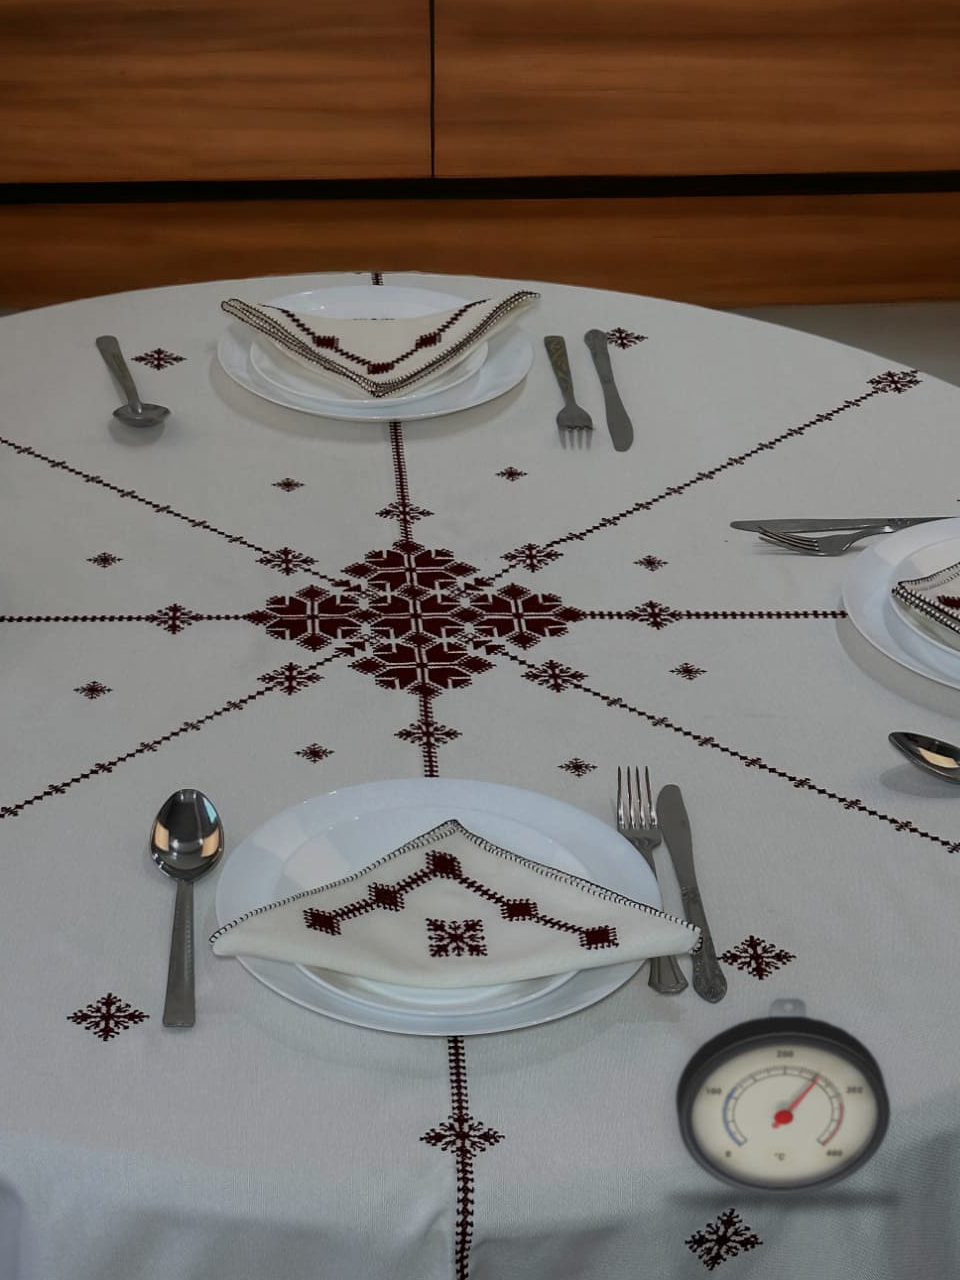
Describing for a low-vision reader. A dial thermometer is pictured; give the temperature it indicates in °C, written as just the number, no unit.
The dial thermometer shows 250
